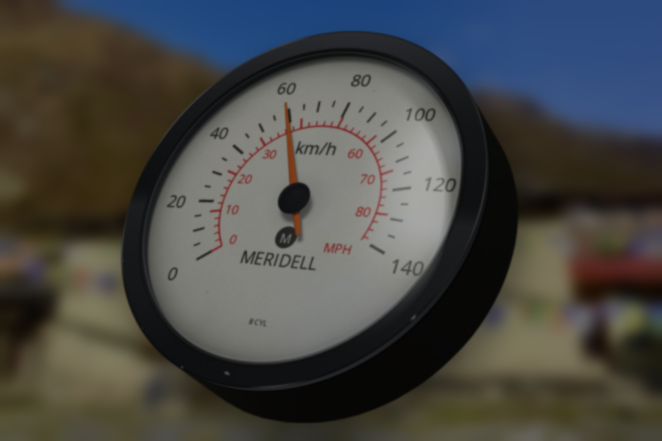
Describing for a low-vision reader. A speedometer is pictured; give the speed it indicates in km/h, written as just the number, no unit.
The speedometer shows 60
